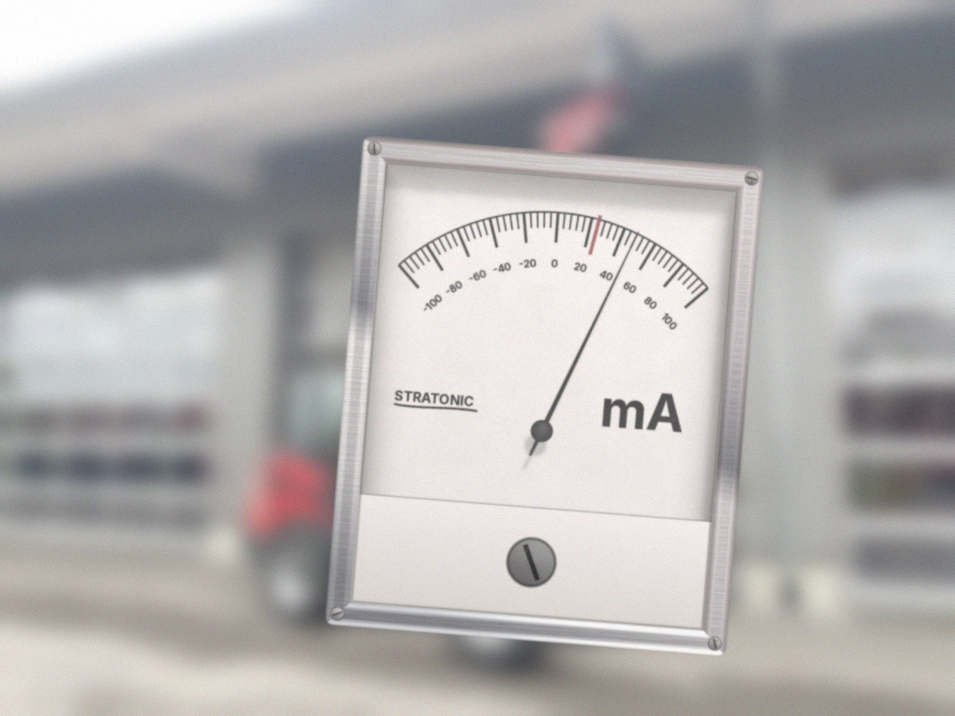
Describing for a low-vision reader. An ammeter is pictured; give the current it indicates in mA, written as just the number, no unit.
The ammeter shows 48
